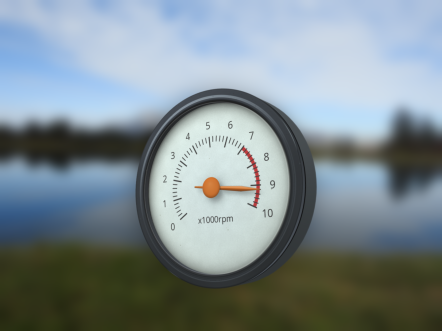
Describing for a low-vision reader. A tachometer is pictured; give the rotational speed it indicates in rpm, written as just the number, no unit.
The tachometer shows 9200
